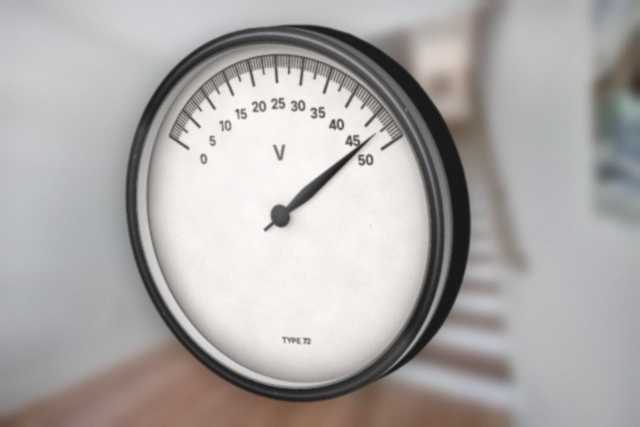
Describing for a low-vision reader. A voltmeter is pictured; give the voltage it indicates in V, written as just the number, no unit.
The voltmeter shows 47.5
